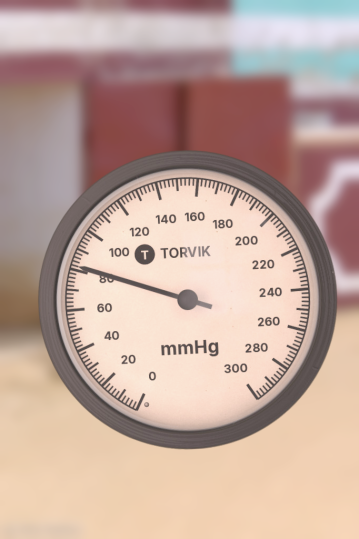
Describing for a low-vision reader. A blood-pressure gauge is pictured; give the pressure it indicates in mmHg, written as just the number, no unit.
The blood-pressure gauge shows 82
